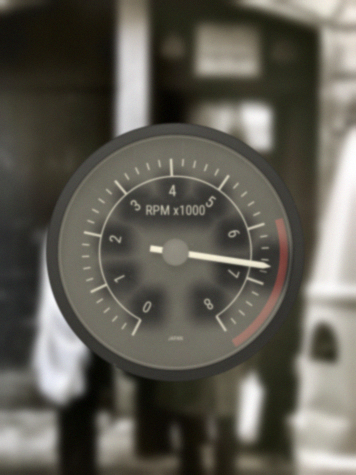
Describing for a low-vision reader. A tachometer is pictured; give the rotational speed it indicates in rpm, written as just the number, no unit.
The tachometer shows 6700
